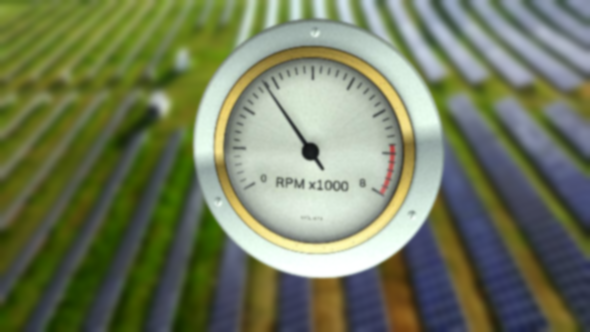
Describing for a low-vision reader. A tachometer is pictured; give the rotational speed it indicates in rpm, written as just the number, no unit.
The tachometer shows 2800
